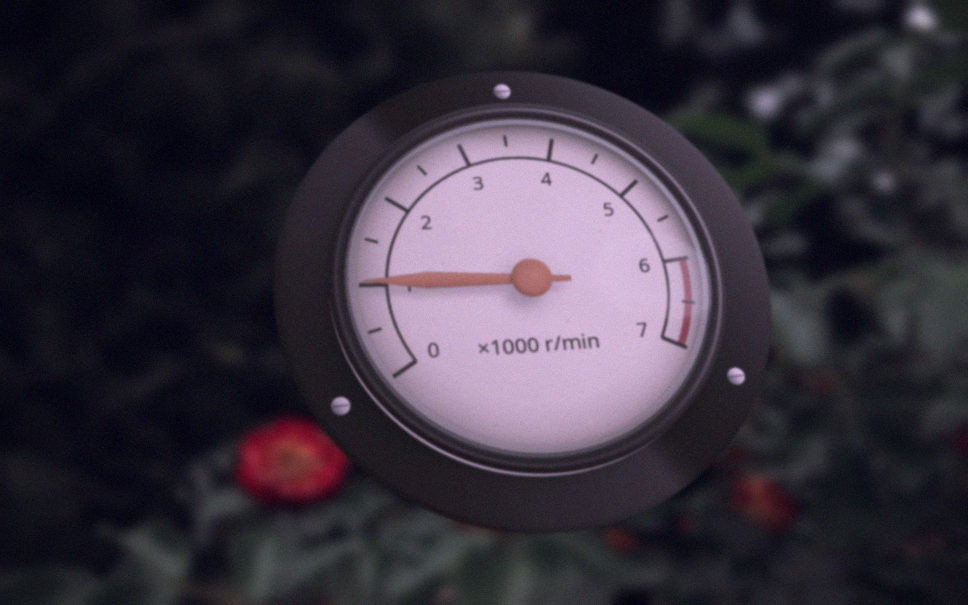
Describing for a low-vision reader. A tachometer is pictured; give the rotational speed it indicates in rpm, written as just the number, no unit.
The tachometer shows 1000
